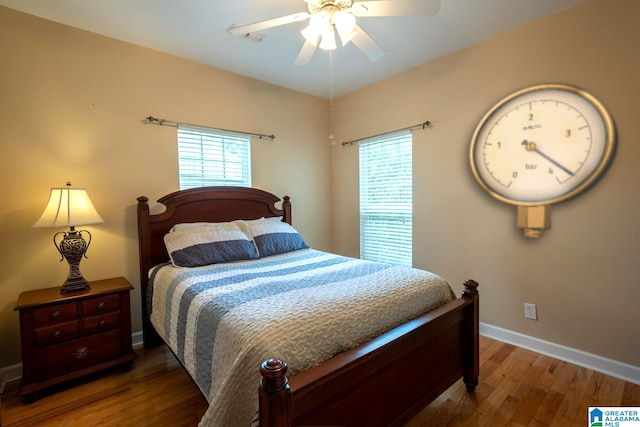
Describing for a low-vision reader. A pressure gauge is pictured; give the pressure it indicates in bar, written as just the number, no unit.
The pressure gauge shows 3.8
